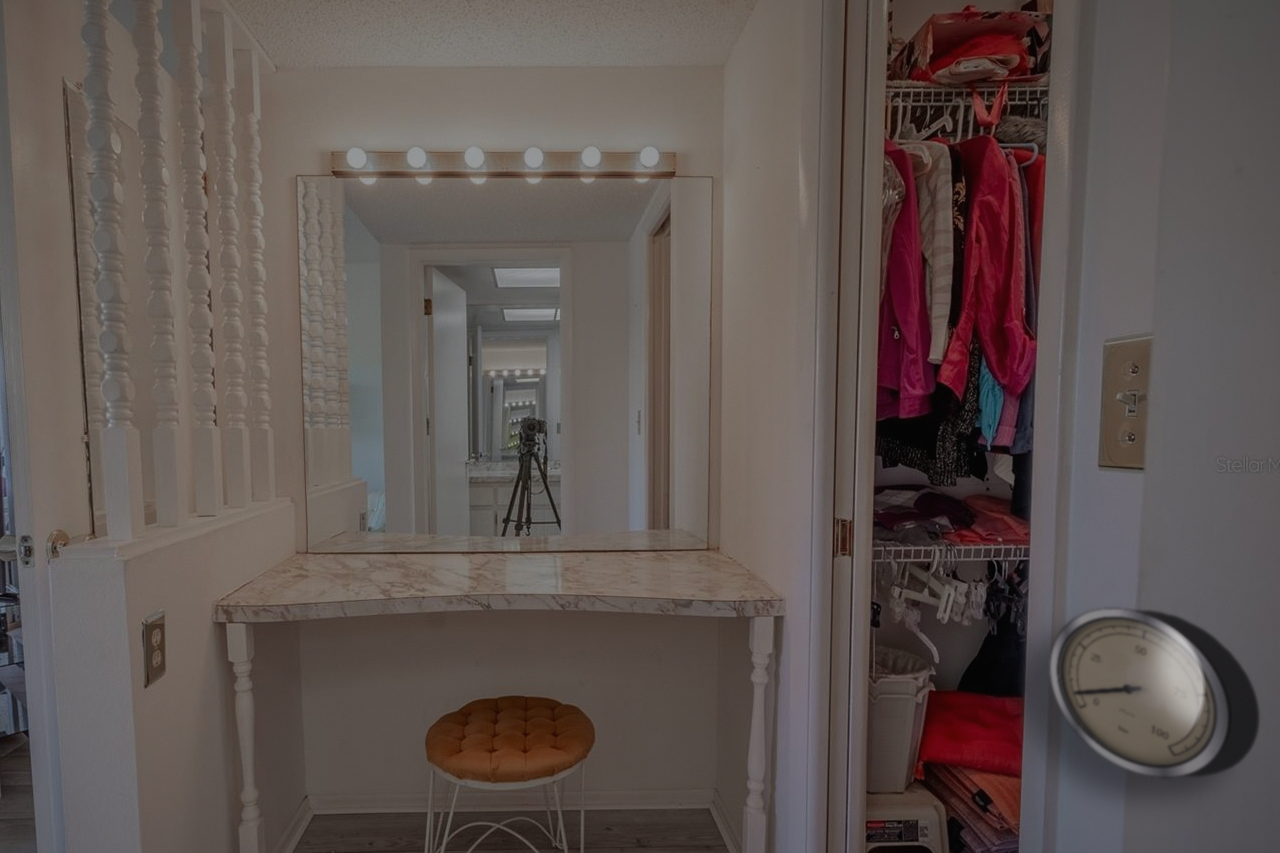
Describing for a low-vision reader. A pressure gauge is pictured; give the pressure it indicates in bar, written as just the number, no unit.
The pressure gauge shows 5
